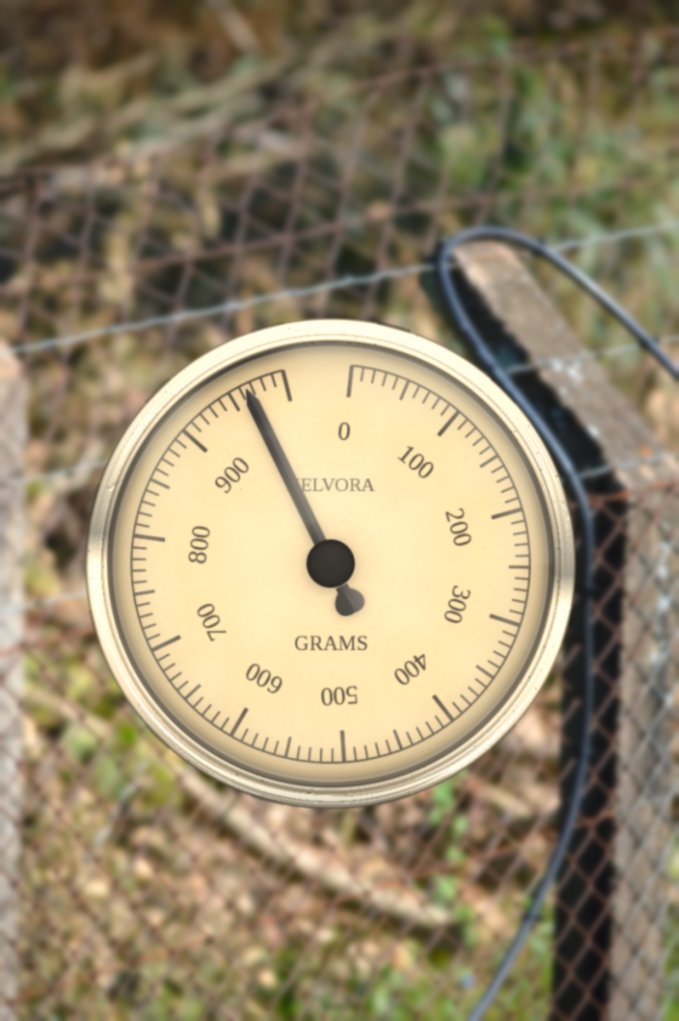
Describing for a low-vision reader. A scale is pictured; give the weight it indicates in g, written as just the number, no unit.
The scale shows 965
